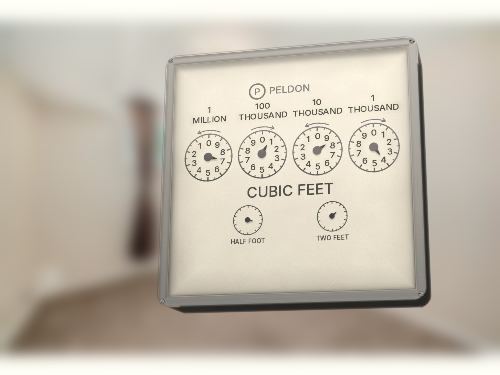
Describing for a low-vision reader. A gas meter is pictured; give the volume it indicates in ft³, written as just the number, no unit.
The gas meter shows 708400
